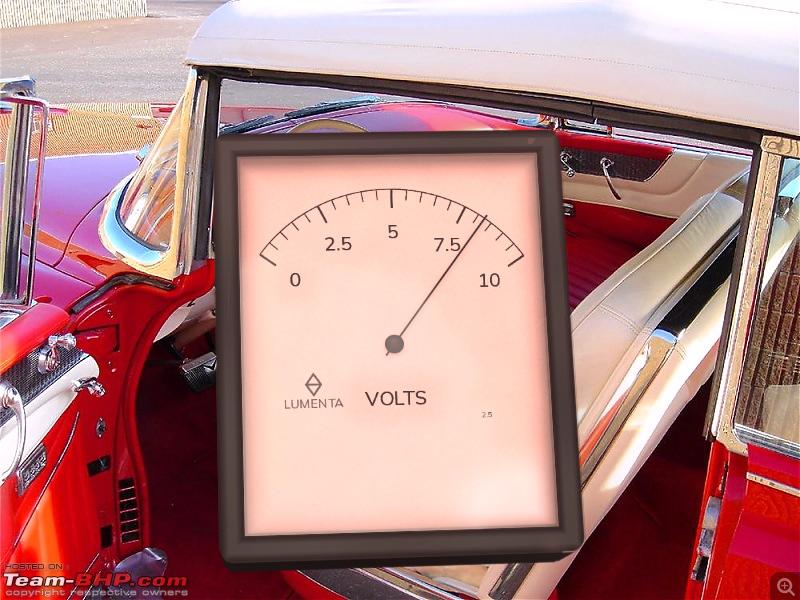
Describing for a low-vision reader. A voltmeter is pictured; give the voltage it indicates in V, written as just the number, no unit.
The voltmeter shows 8.25
